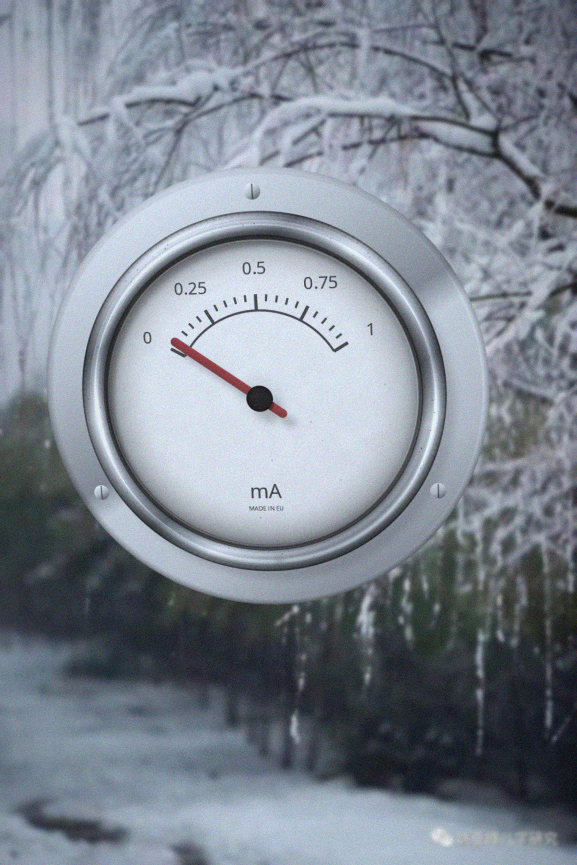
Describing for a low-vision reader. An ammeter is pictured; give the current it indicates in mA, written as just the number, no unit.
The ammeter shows 0.05
